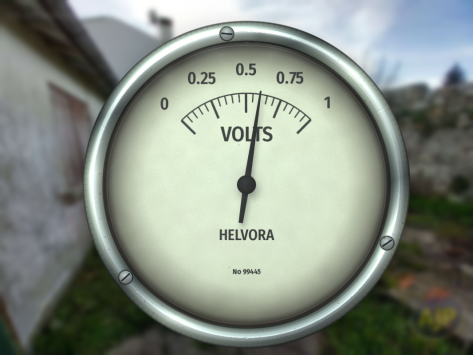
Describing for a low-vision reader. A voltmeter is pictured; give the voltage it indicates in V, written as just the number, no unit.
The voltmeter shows 0.6
